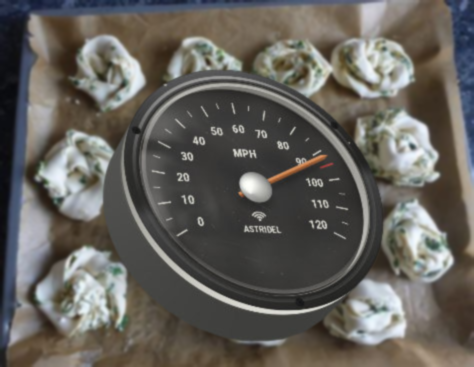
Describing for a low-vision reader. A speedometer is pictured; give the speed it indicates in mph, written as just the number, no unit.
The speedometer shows 92.5
